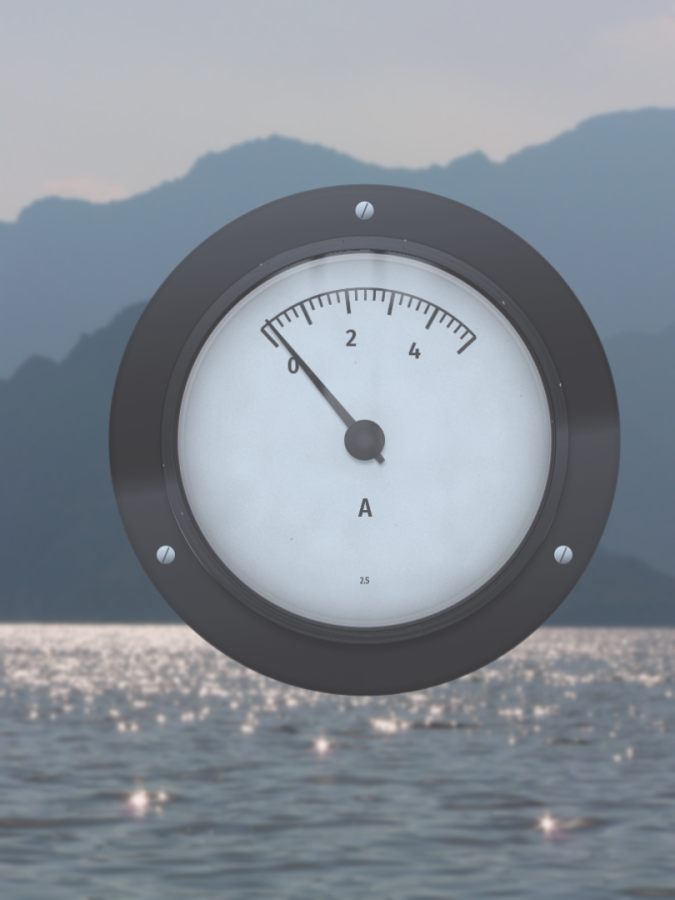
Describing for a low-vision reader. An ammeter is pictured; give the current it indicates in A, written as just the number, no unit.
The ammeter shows 0.2
